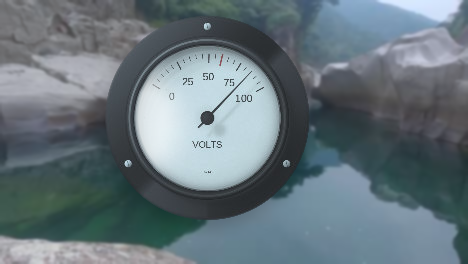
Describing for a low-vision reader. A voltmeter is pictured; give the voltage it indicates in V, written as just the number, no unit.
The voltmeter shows 85
